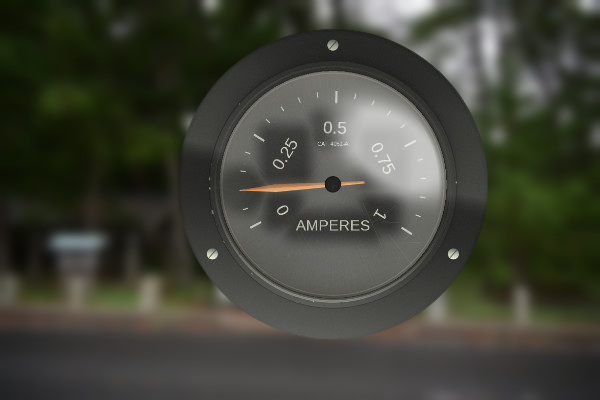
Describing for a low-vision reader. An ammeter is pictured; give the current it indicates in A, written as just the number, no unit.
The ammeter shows 0.1
